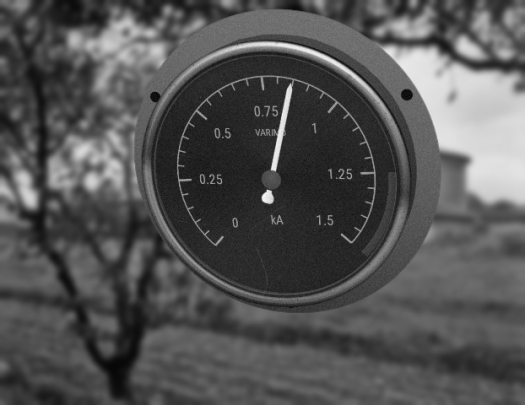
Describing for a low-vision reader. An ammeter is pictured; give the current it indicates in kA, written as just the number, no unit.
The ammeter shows 0.85
